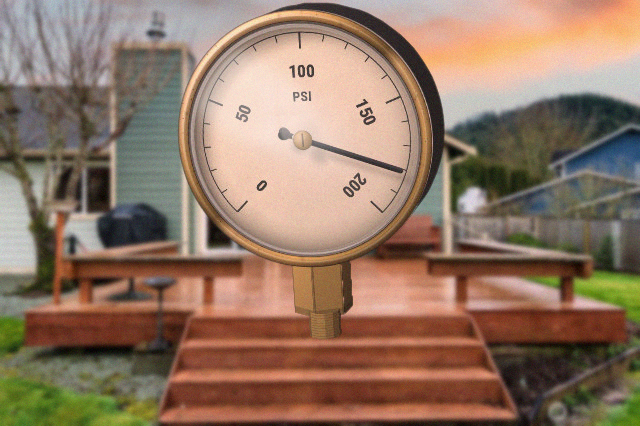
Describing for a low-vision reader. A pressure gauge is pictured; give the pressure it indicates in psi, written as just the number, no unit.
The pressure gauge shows 180
